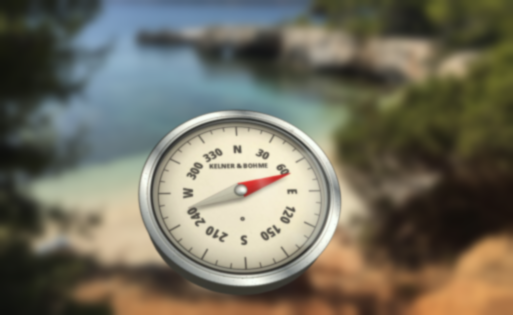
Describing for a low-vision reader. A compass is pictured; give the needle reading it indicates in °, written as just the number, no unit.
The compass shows 70
